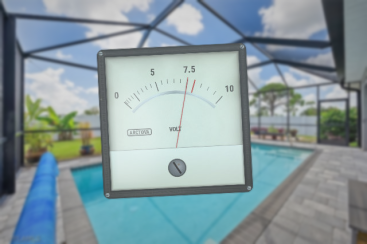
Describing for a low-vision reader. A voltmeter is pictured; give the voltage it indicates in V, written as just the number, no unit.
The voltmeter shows 7.5
